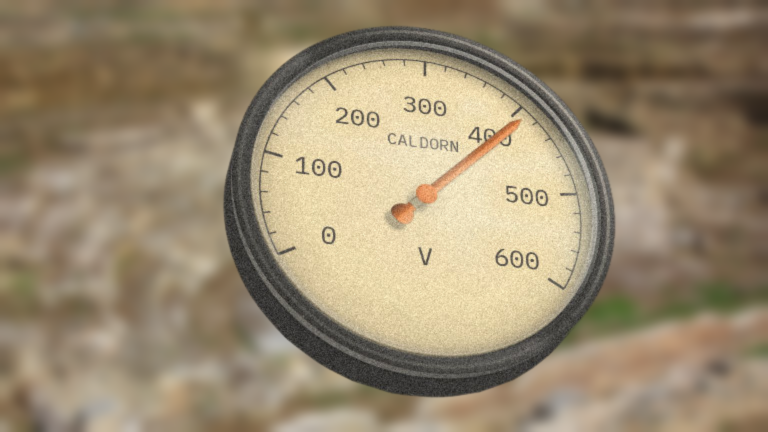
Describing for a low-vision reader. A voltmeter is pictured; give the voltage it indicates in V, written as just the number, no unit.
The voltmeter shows 410
